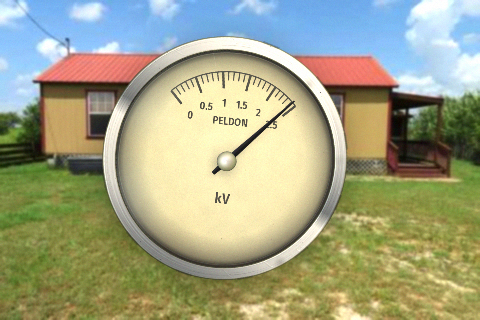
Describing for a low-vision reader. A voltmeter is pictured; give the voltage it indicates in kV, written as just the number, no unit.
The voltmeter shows 2.4
